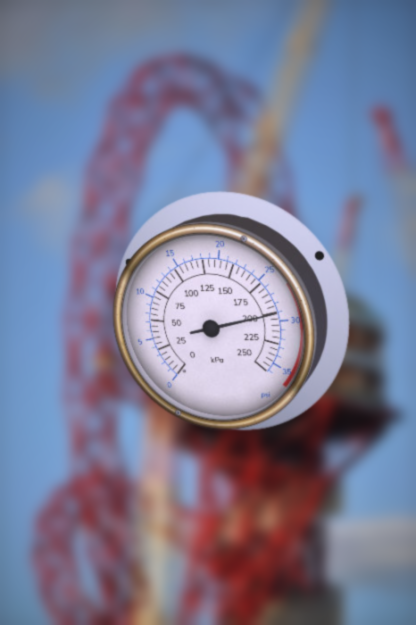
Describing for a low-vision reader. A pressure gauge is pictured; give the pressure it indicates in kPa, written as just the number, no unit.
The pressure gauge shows 200
